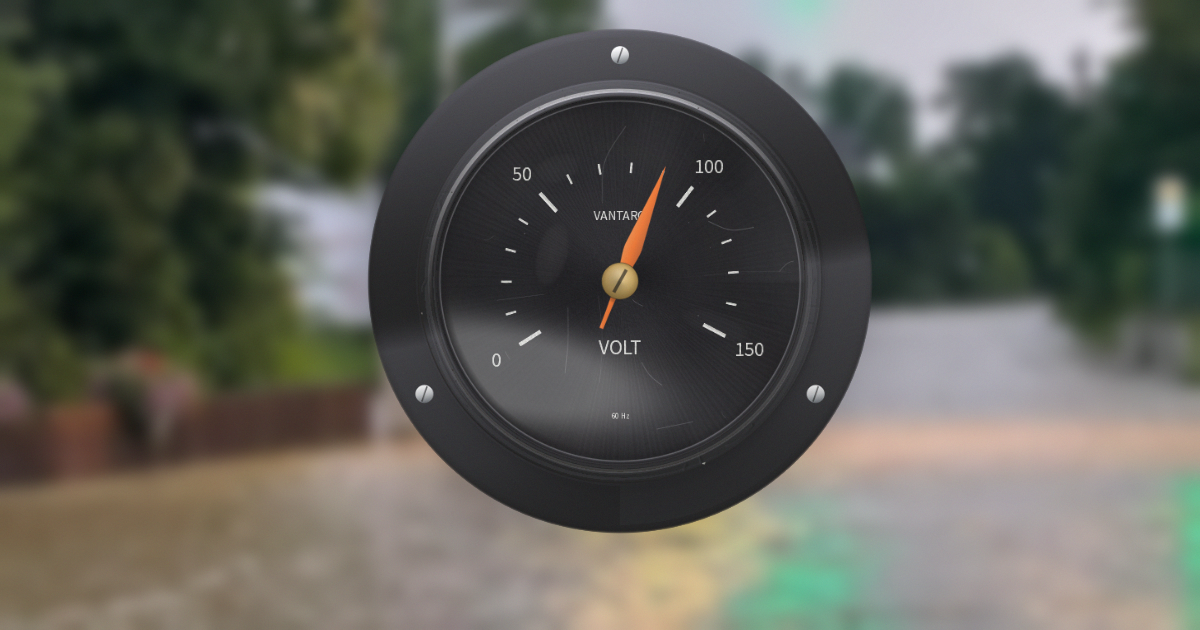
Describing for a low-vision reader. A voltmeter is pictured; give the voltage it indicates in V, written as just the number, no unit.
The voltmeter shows 90
